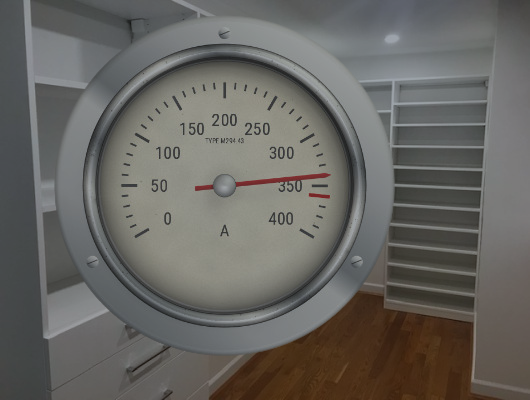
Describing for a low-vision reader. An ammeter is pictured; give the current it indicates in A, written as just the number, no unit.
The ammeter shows 340
